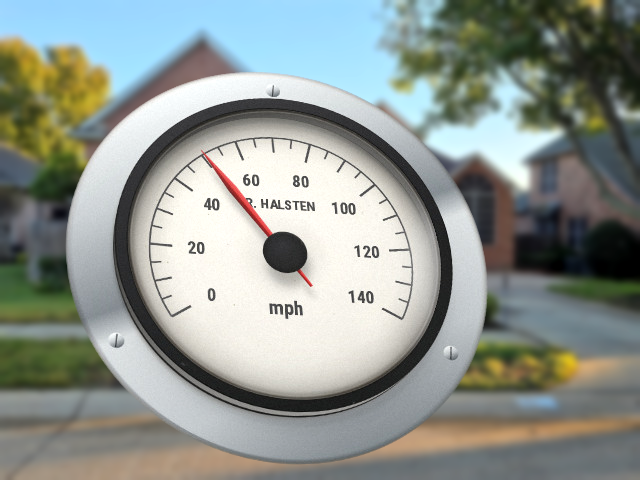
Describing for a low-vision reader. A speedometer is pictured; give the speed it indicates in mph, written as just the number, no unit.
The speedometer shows 50
